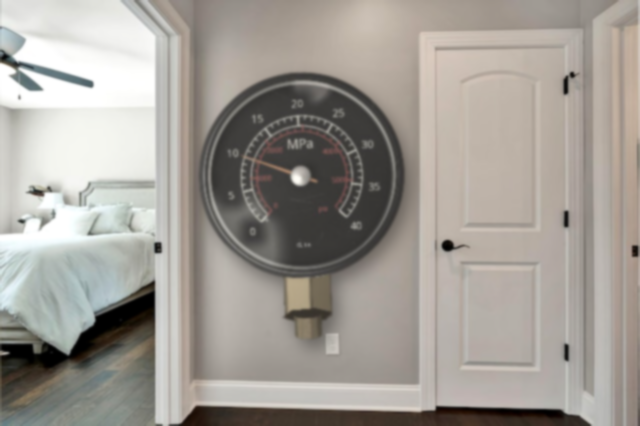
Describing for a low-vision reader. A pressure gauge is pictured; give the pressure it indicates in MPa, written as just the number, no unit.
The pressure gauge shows 10
